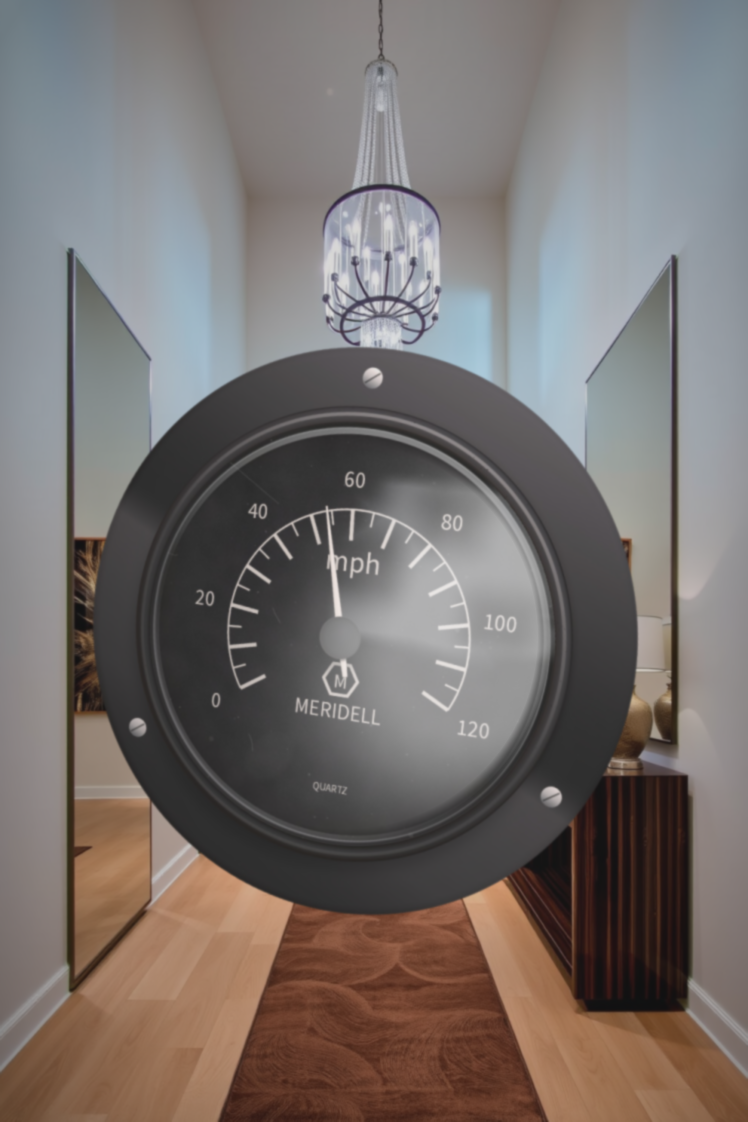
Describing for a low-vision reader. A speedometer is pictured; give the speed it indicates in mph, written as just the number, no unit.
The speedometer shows 55
